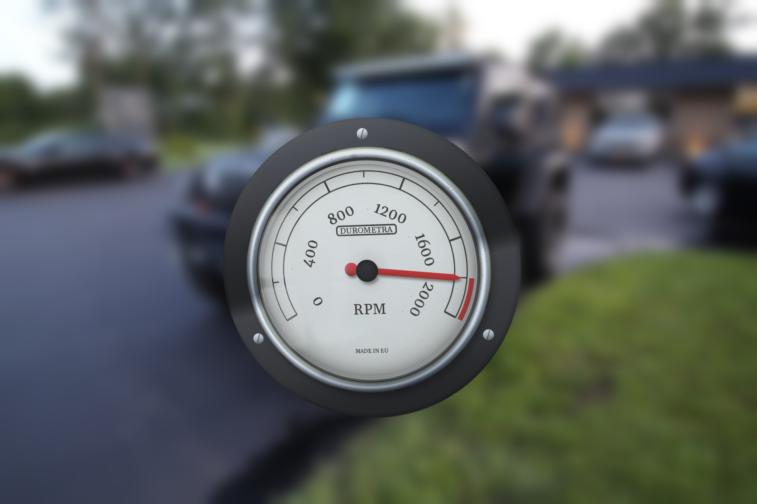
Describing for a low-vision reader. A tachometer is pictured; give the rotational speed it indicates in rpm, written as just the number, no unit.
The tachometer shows 1800
